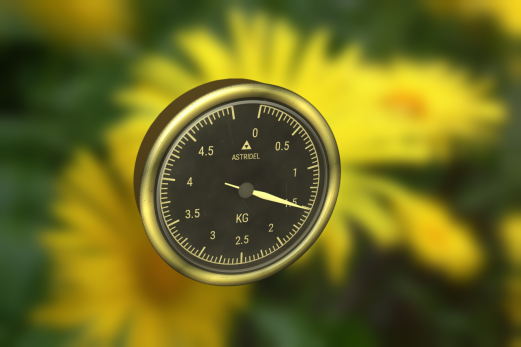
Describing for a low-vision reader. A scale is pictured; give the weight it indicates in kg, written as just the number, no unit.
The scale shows 1.5
